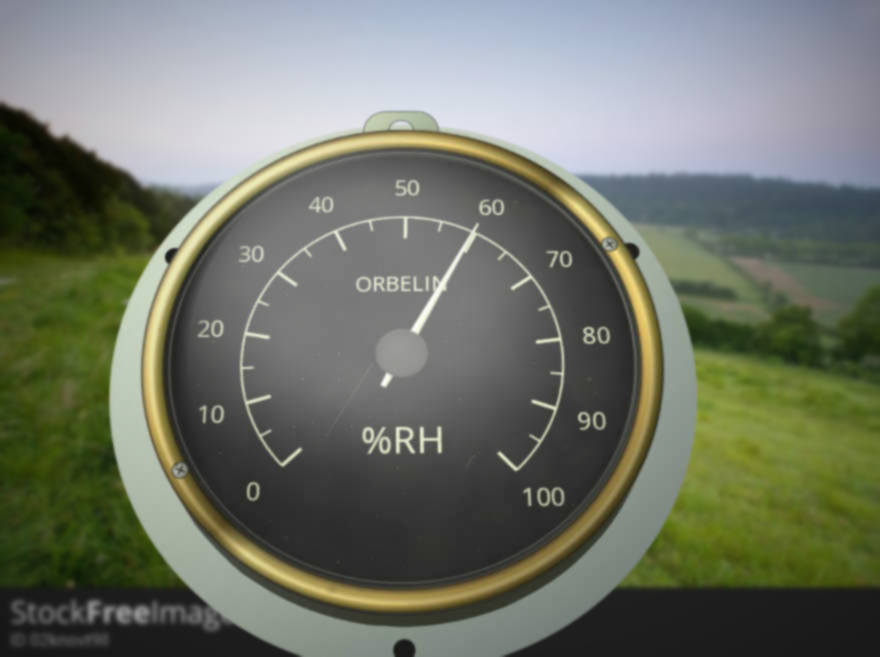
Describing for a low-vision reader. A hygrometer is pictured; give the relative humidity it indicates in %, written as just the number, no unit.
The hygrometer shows 60
